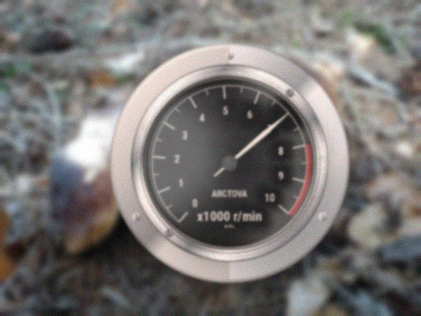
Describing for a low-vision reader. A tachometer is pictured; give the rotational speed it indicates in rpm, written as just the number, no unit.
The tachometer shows 7000
